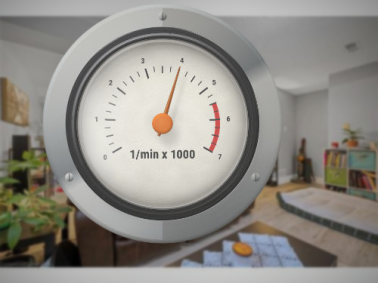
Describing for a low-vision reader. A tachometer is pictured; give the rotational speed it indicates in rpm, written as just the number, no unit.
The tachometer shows 4000
